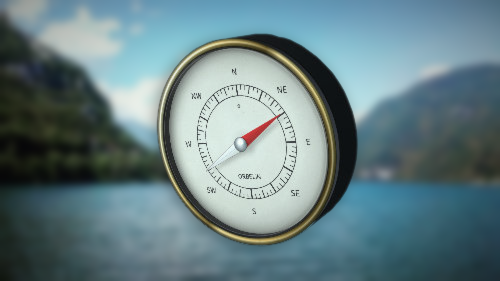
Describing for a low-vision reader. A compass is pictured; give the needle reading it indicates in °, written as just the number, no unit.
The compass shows 60
